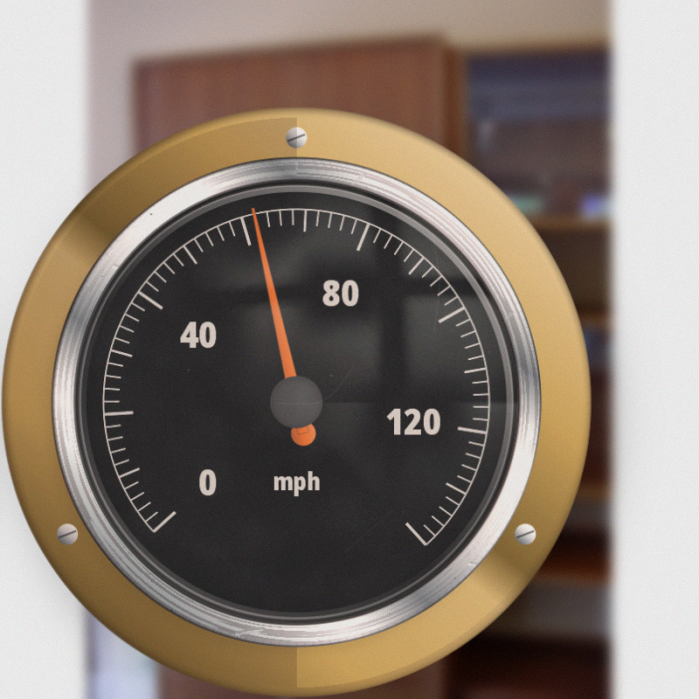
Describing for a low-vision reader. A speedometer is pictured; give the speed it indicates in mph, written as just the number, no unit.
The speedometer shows 62
